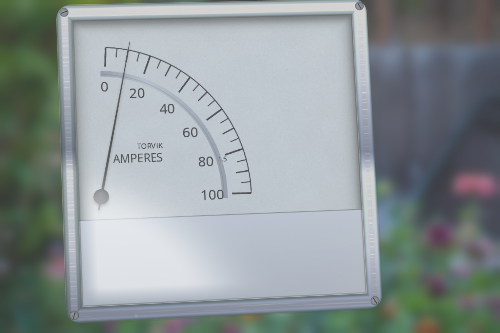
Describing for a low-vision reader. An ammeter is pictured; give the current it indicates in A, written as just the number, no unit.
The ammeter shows 10
